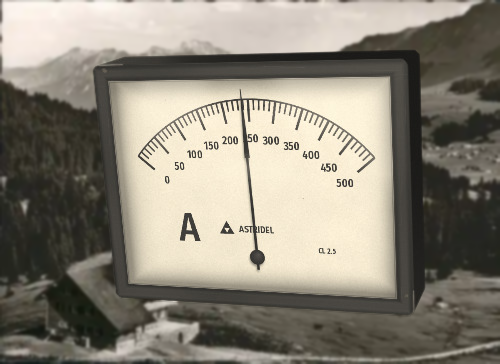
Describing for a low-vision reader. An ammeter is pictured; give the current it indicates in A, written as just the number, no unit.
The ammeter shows 240
